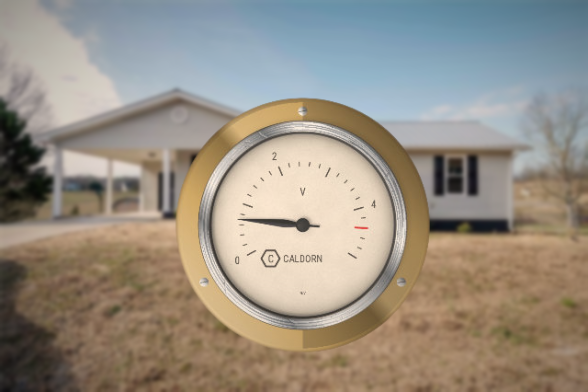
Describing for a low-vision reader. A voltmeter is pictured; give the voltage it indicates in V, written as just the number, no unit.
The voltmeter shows 0.7
